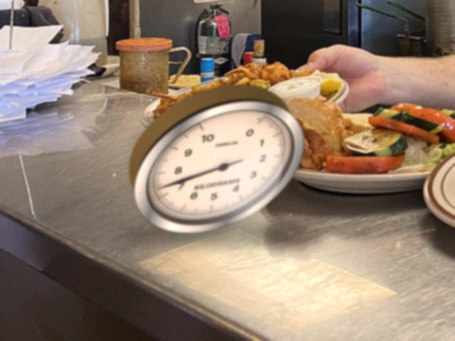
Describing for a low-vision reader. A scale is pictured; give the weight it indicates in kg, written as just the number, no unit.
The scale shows 7.5
